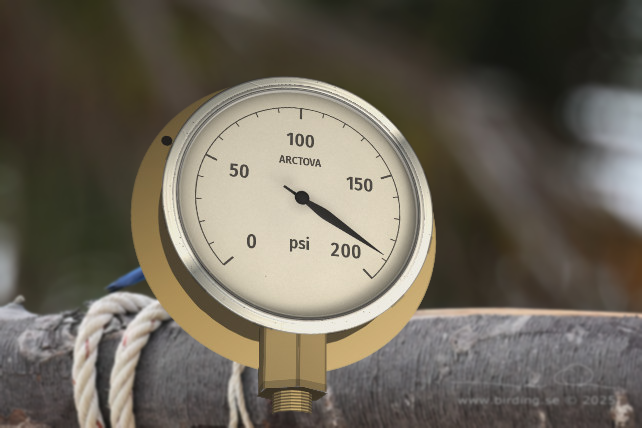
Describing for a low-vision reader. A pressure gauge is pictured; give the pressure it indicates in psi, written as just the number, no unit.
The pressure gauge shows 190
